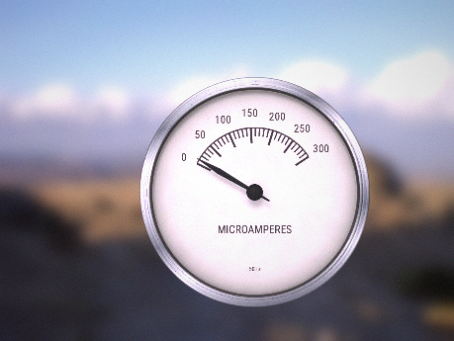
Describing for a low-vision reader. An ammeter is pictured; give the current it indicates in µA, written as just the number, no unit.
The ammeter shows 10
